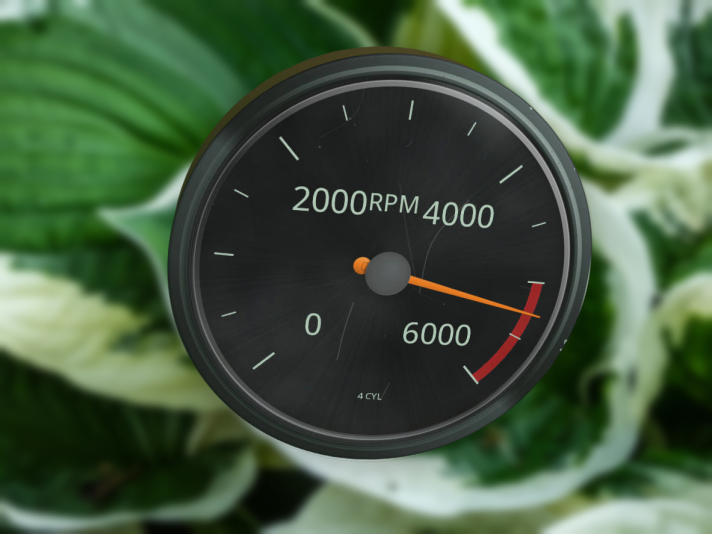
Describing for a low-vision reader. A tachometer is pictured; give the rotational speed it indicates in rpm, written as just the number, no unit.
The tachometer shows 5250
